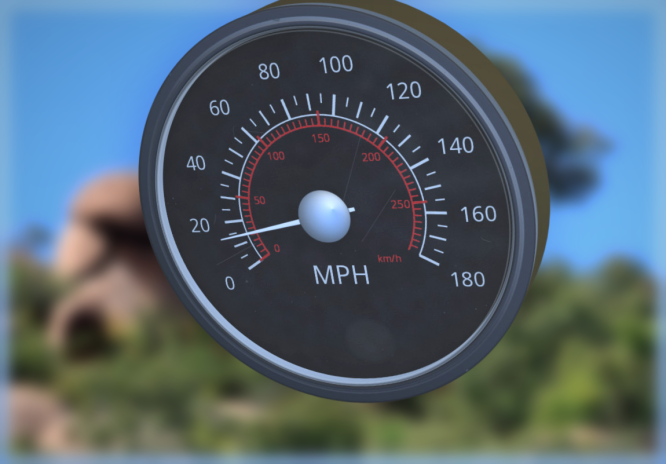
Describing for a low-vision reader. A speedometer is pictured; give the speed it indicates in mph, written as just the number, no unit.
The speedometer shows 15
